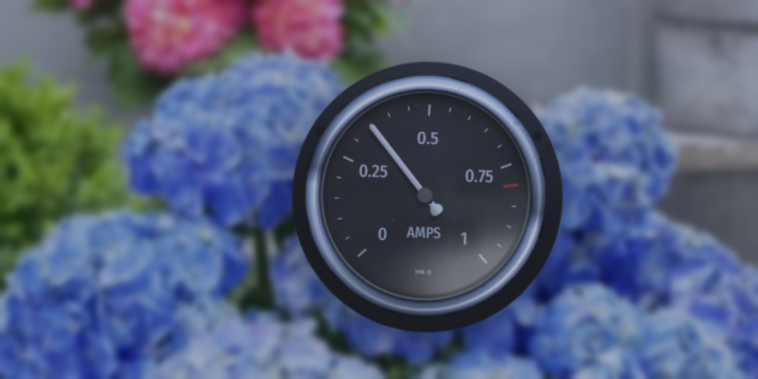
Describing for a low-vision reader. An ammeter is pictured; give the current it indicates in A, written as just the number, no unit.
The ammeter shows 0.35
